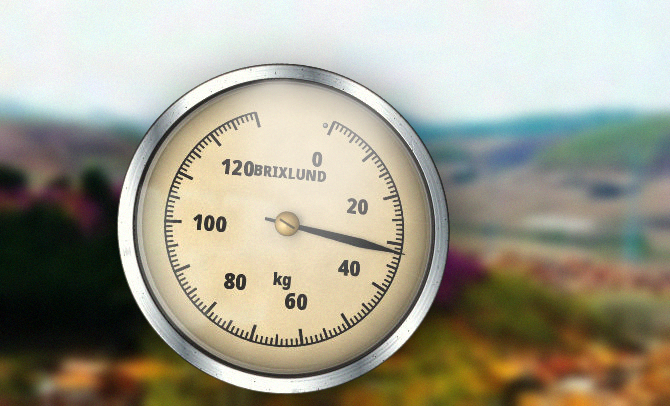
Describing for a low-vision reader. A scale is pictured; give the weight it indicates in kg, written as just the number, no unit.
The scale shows 32
